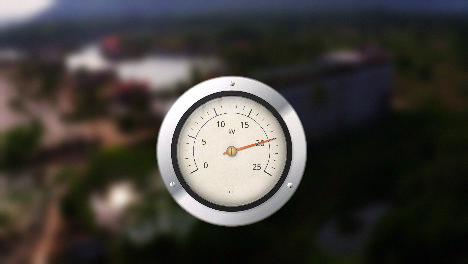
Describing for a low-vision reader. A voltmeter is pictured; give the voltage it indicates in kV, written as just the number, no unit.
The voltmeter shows 20
